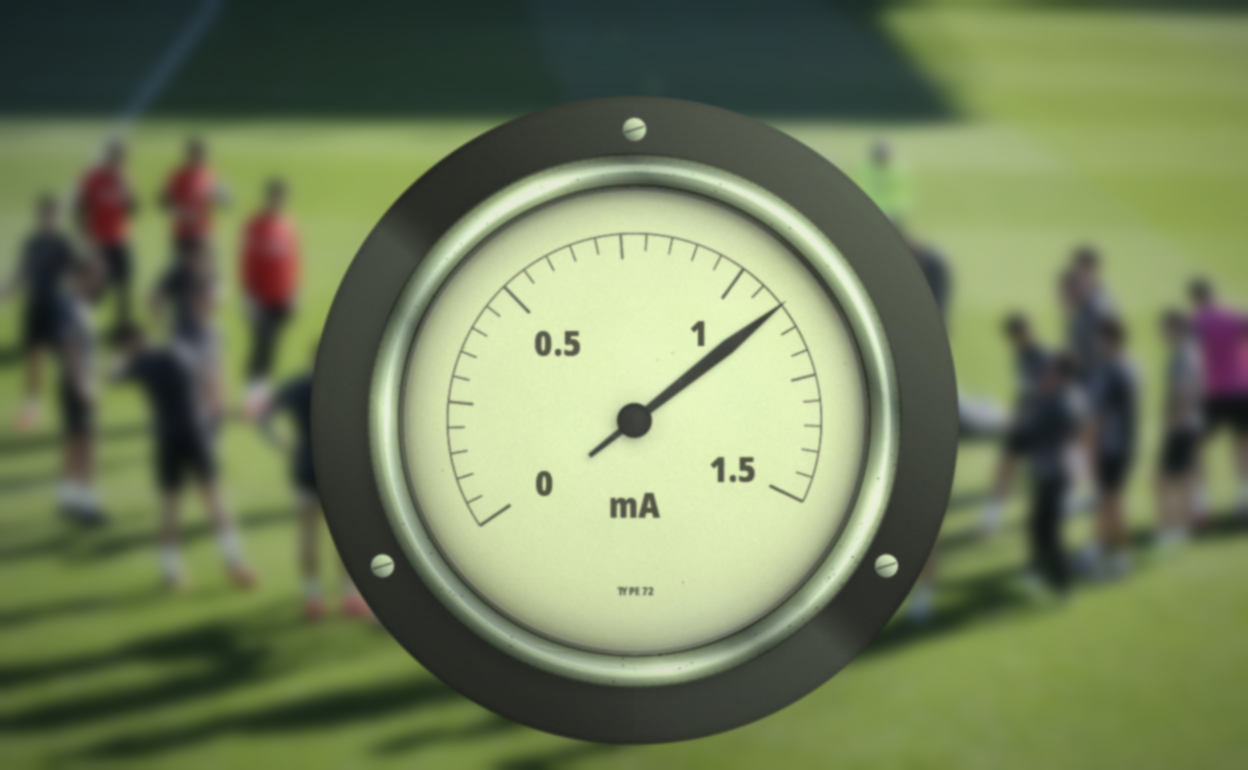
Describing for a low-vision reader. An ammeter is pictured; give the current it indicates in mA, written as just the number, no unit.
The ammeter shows 1.1
